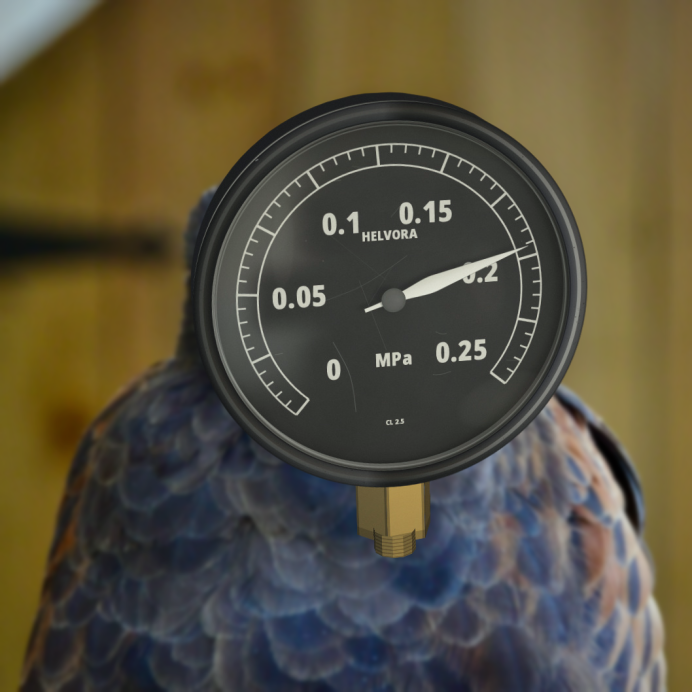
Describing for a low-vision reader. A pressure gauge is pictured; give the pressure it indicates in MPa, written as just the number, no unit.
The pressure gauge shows 0.195
